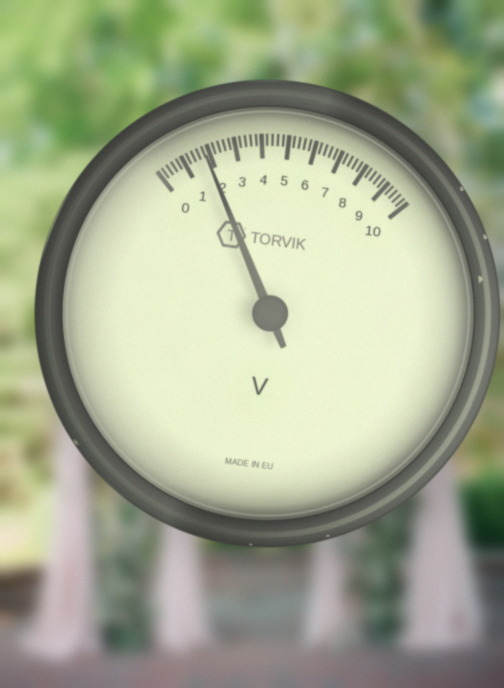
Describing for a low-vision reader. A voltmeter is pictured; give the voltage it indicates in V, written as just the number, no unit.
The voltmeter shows 1.8
